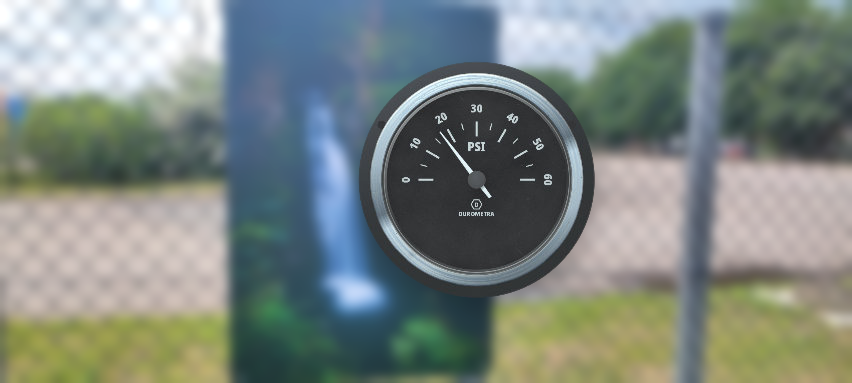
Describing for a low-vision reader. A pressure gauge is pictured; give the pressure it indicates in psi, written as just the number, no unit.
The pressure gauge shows 17.5
